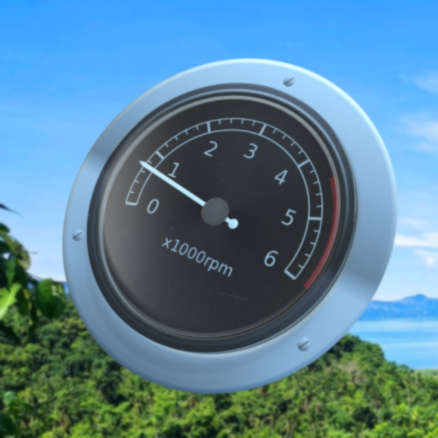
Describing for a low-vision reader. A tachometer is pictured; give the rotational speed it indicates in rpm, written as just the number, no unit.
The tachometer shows 700
